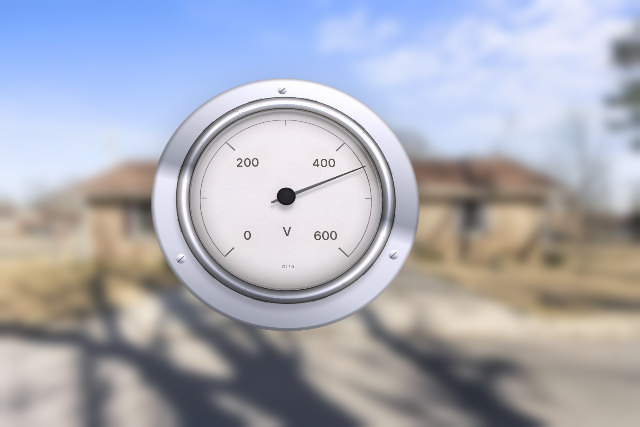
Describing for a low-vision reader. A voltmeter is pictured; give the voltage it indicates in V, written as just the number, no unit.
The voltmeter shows 450
